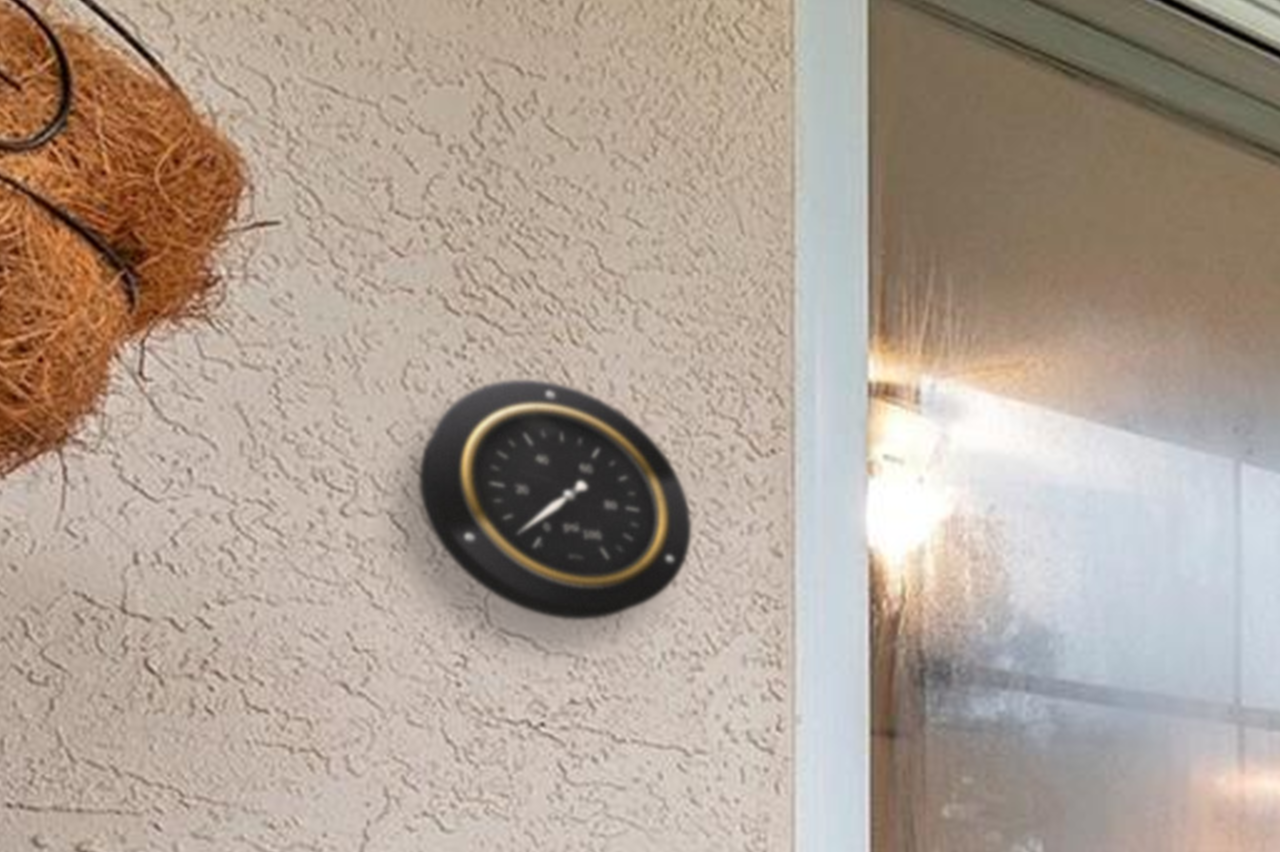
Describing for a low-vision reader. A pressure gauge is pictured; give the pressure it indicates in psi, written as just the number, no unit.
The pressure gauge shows 5
